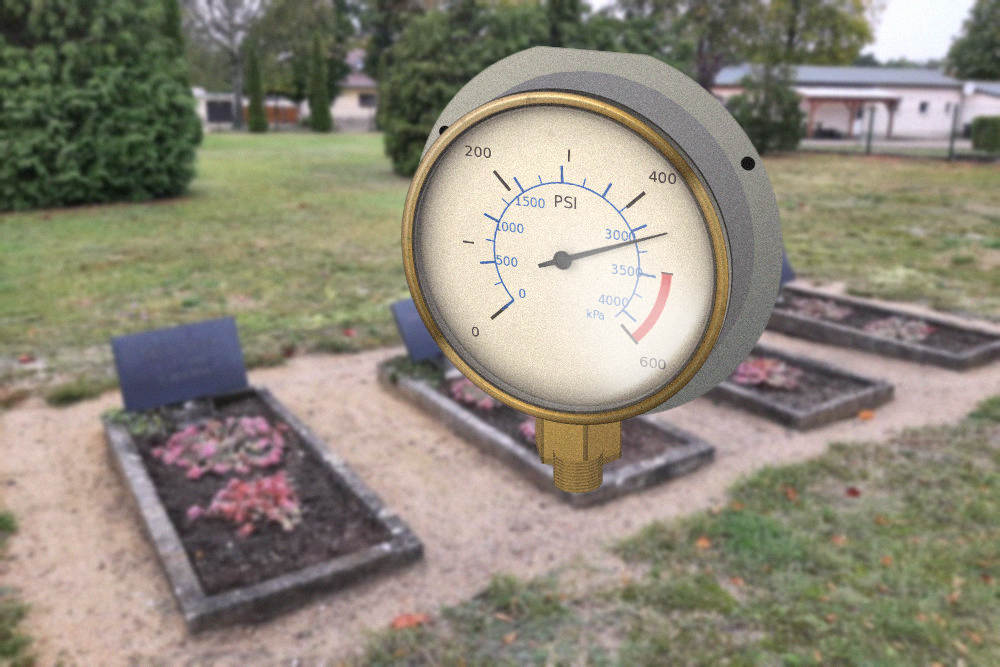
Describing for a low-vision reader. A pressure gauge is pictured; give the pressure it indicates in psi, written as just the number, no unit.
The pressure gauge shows 450
